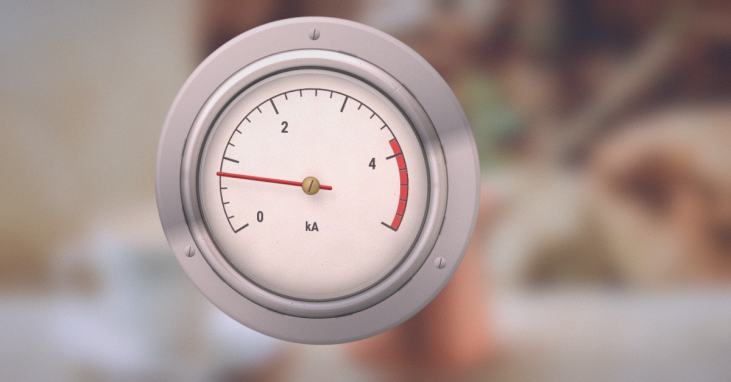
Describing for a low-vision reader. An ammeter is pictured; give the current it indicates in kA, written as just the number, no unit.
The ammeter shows 0.8
